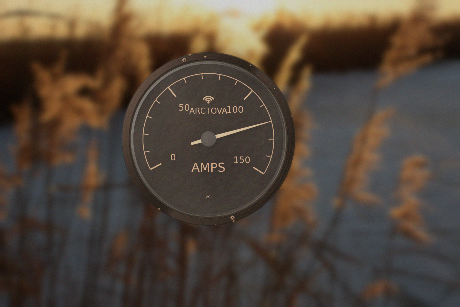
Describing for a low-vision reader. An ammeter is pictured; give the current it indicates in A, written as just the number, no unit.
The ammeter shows 120
